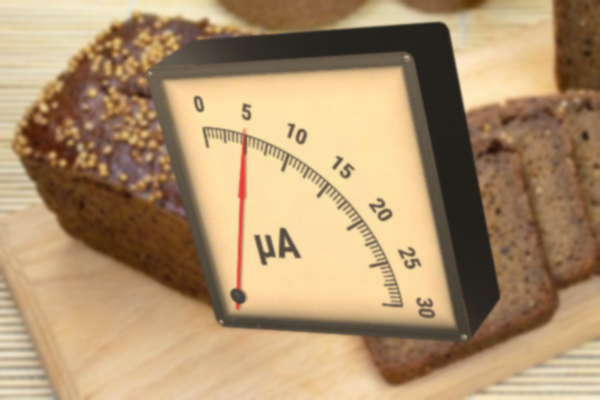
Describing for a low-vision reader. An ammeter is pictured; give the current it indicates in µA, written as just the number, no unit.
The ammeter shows 5
